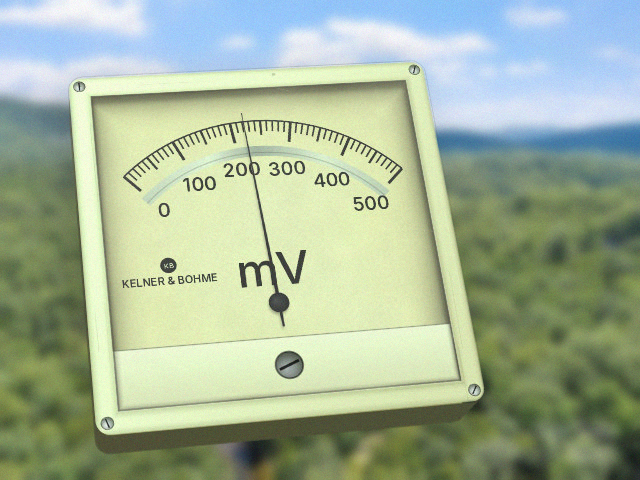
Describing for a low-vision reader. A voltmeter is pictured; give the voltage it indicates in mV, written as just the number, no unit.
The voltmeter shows 220
